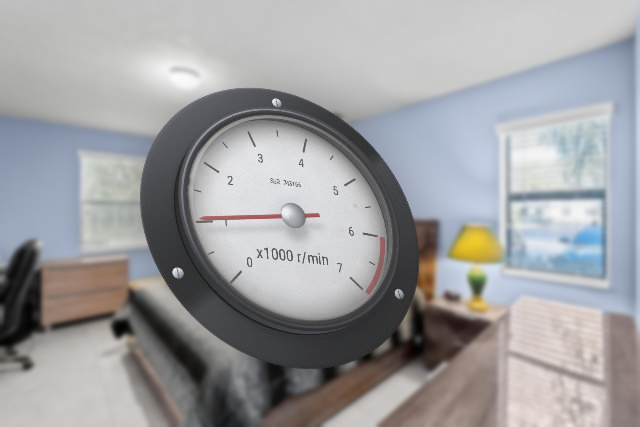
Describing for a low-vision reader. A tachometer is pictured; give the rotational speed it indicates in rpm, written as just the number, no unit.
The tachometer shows 1000
